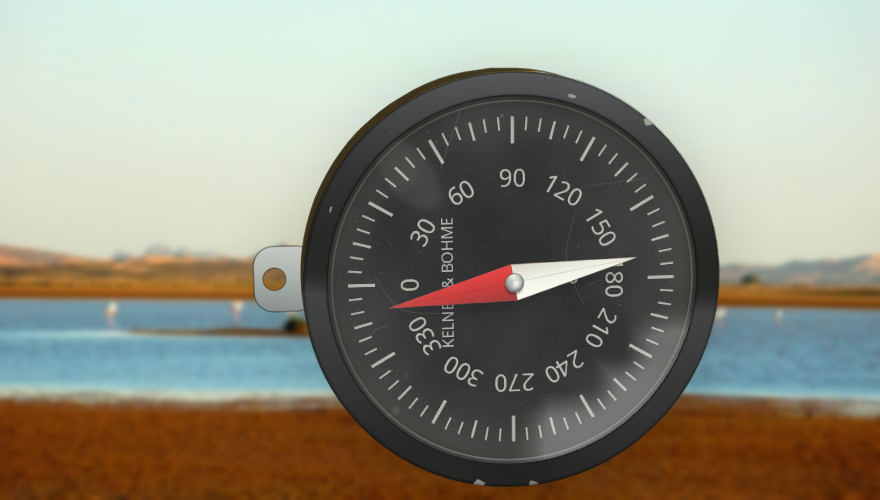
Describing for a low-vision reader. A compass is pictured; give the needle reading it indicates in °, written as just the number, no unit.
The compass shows 350
